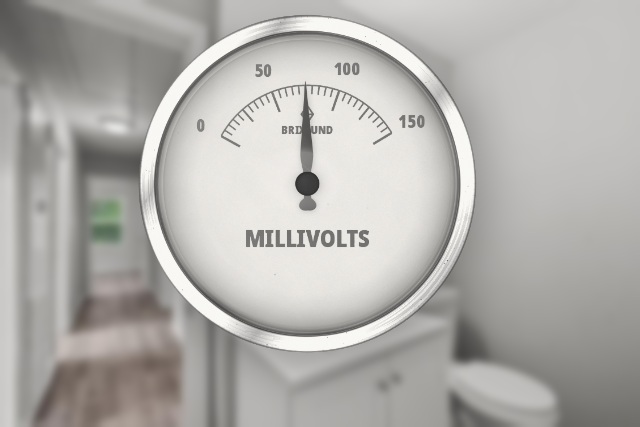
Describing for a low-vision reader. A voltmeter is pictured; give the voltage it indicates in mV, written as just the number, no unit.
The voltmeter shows 75
